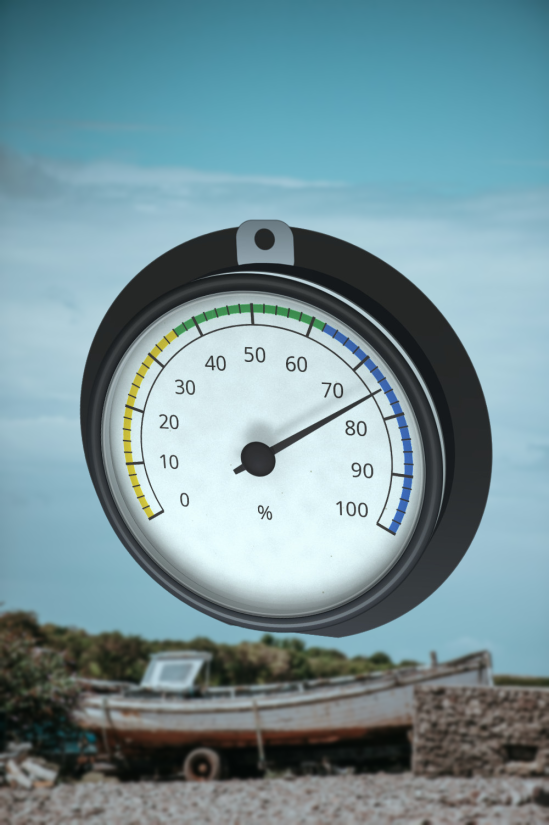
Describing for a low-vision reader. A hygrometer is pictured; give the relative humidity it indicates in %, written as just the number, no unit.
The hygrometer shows 75
